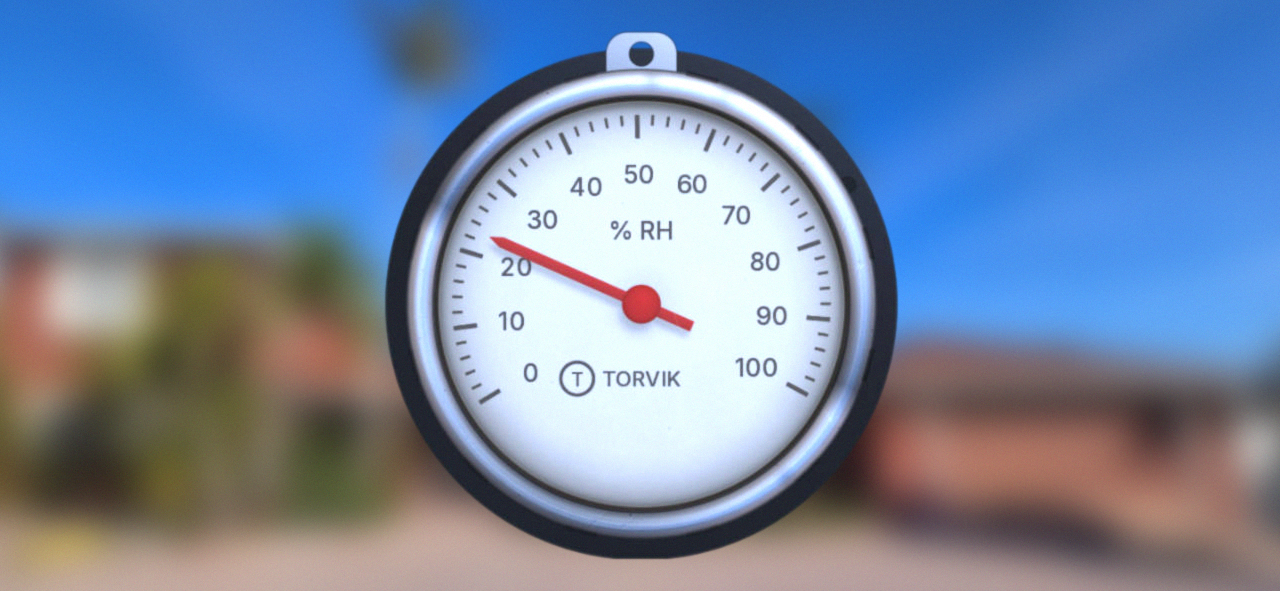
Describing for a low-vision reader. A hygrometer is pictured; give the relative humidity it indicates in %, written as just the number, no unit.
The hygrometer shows 23
